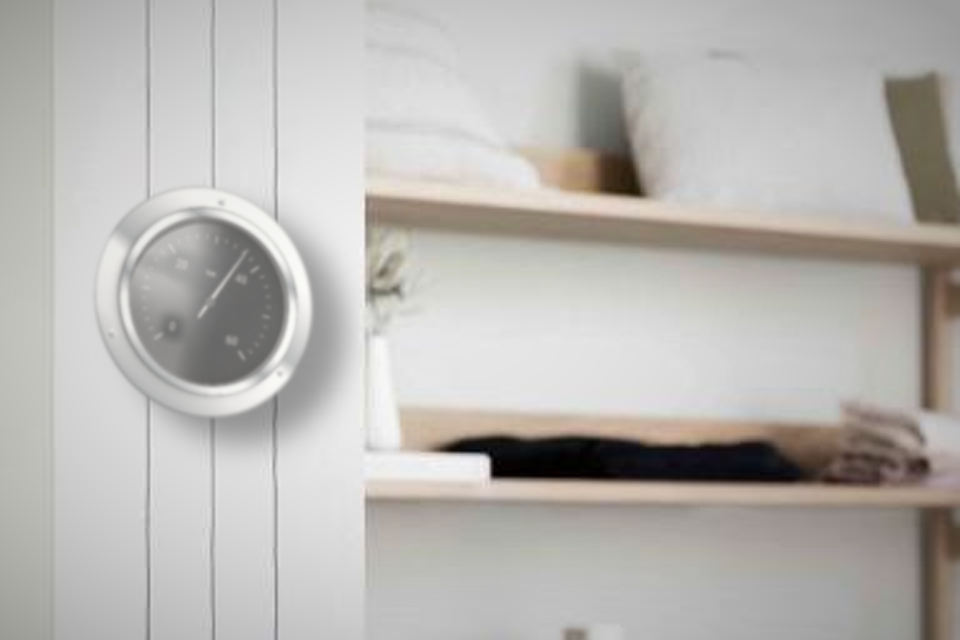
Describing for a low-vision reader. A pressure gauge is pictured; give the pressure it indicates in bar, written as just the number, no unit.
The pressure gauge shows 36
